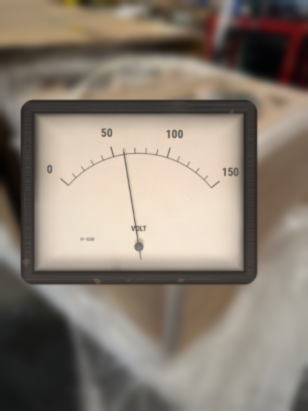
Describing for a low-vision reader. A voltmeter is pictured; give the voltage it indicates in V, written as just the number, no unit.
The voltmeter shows 60
